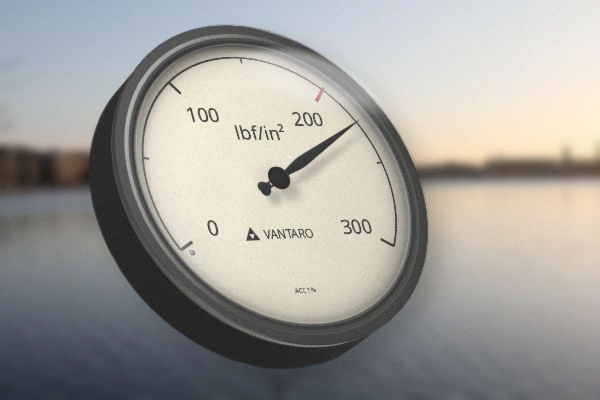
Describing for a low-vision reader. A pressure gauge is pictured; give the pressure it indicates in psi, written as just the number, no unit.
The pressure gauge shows 225
